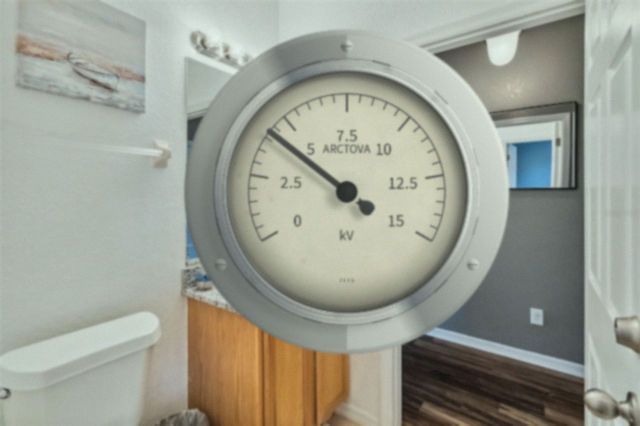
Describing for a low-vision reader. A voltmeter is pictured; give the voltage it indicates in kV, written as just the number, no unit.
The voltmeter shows 4.25
